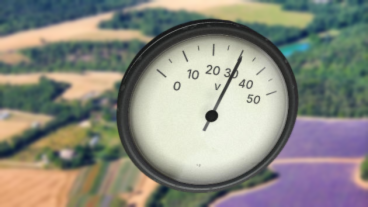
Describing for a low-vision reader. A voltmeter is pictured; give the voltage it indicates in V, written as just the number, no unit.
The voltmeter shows 30
